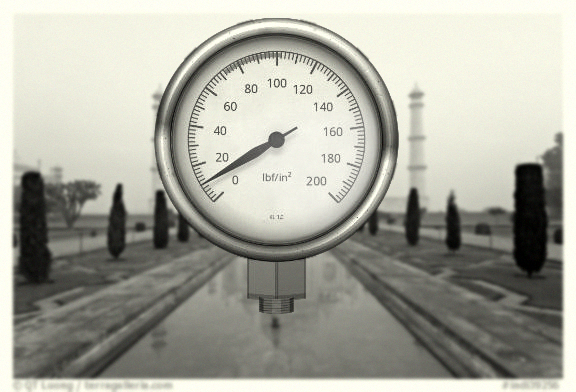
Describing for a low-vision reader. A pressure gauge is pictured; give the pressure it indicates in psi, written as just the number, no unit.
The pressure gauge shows 10
